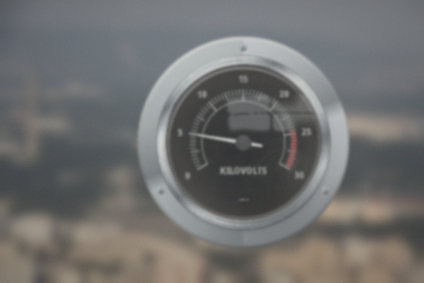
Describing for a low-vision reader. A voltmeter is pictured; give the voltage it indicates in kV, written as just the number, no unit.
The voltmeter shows 5
